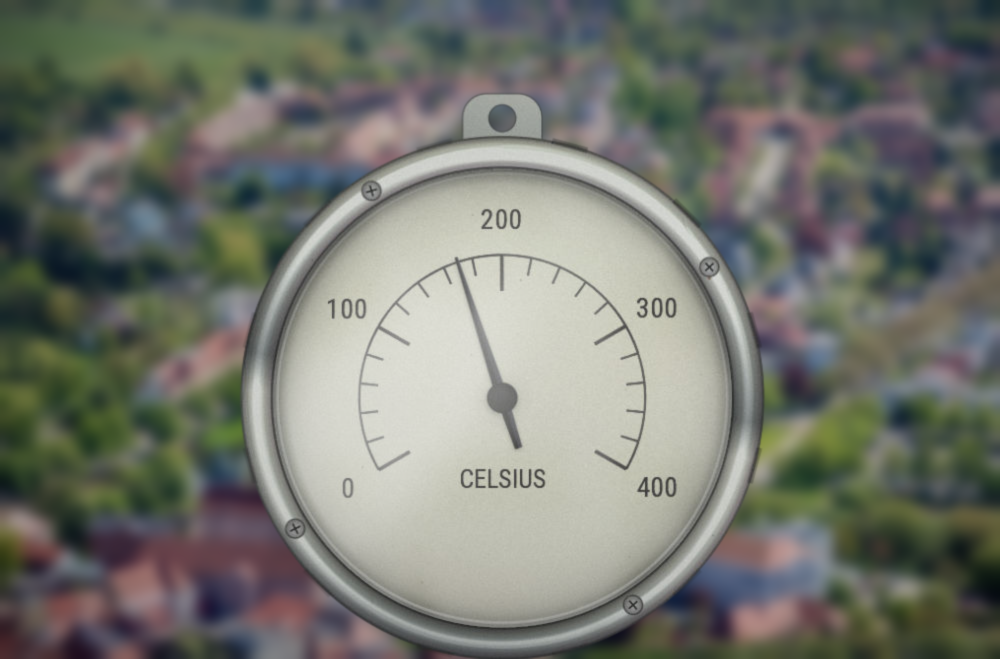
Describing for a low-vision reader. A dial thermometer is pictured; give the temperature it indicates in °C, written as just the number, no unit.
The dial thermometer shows 170
